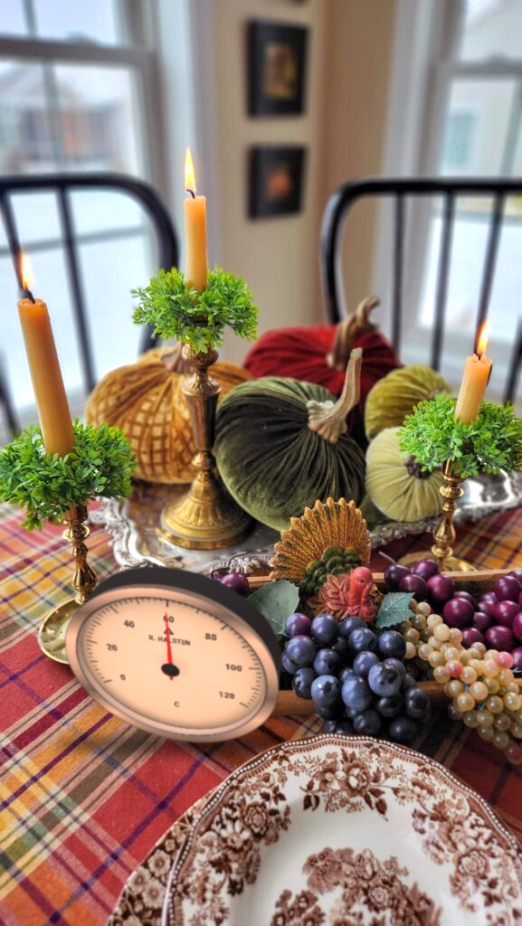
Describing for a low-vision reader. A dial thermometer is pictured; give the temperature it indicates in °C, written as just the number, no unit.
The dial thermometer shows 60
